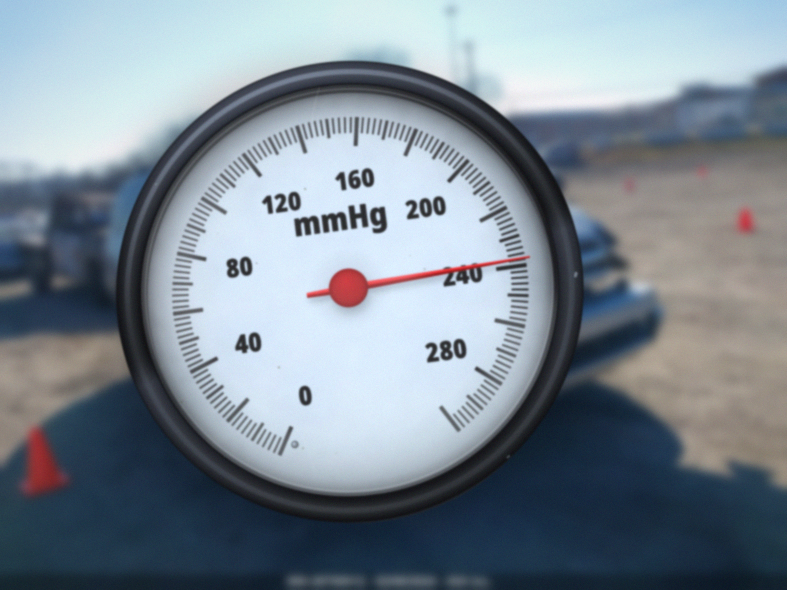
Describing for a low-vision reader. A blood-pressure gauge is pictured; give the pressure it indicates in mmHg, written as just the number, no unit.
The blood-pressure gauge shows 238
